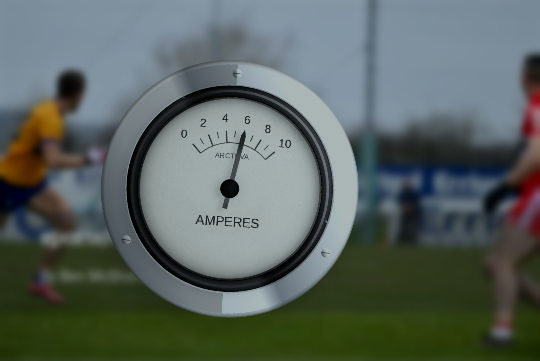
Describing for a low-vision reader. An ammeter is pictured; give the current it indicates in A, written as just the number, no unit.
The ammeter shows 6
